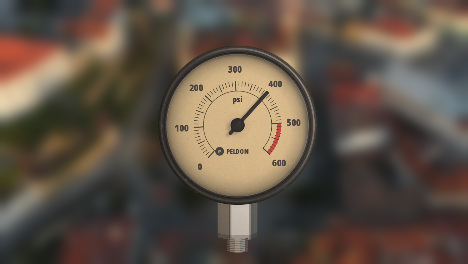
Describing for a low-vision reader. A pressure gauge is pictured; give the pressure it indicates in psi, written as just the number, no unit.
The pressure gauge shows 400
